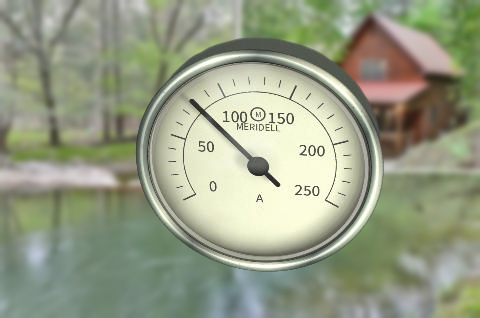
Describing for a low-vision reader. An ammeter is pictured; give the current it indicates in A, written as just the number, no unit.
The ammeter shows 80
